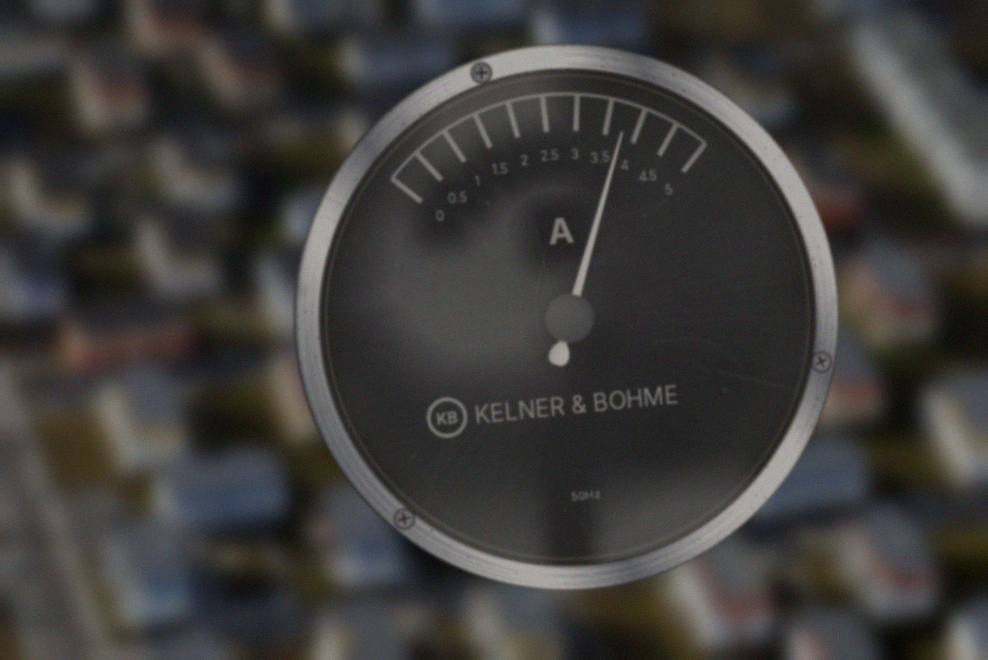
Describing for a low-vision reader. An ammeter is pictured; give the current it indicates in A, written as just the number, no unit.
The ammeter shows 3.75
